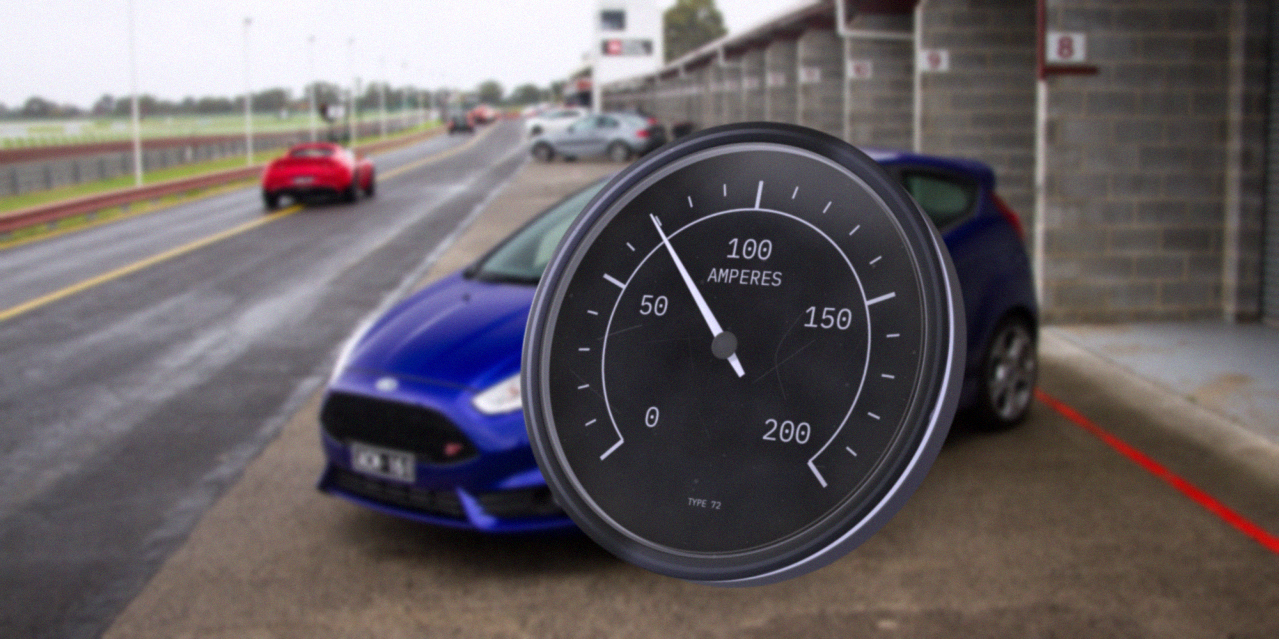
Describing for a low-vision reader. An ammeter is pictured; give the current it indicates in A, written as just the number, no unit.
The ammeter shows 70
